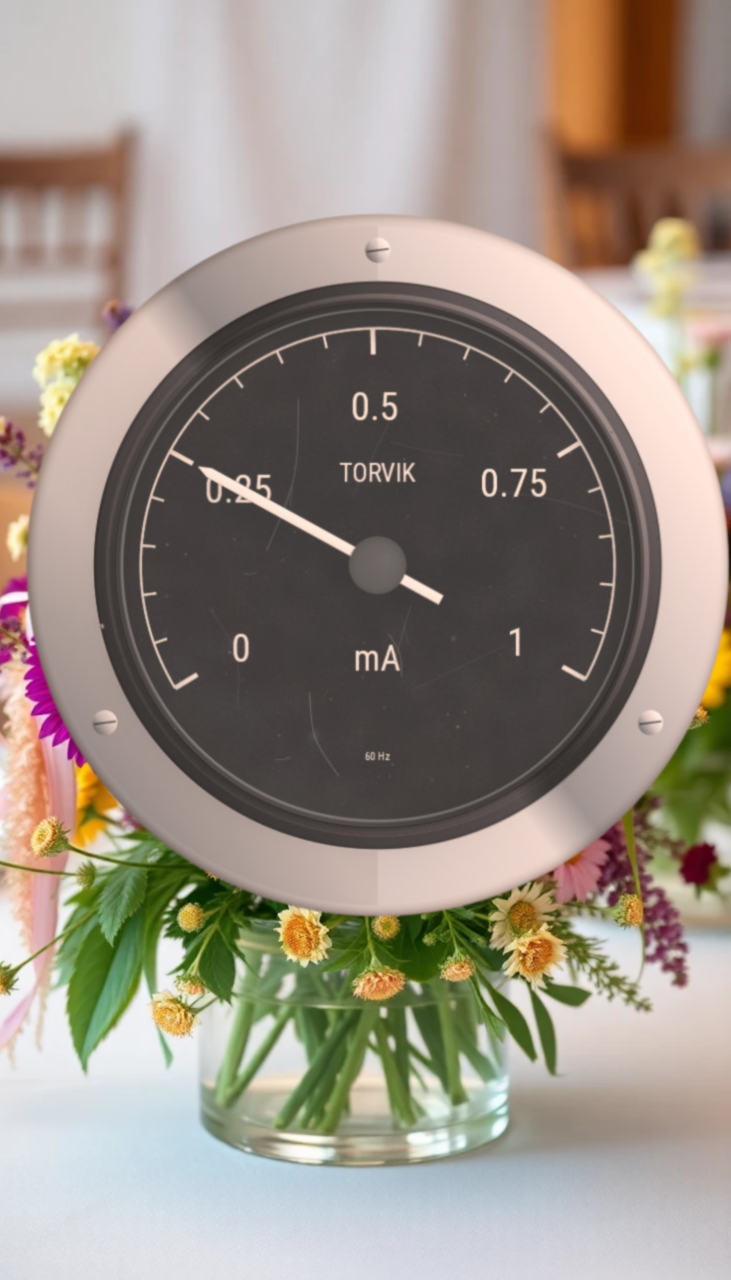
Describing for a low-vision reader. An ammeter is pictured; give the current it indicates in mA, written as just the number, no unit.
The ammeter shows 0.25
